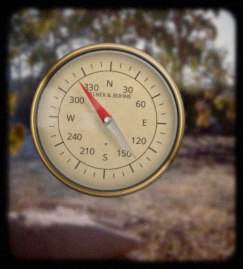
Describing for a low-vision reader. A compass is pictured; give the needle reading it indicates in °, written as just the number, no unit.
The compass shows 320
